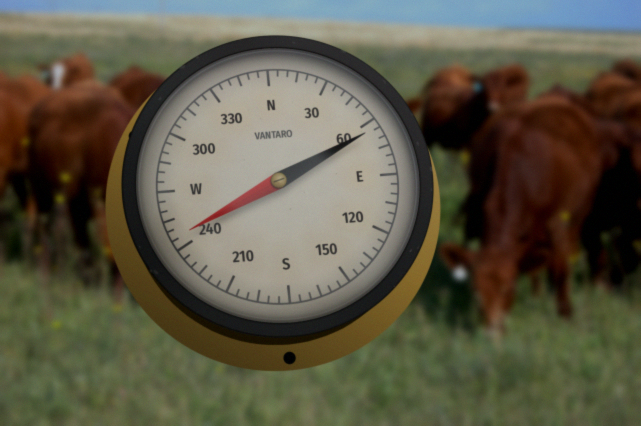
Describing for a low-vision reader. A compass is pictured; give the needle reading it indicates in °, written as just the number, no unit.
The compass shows 245
